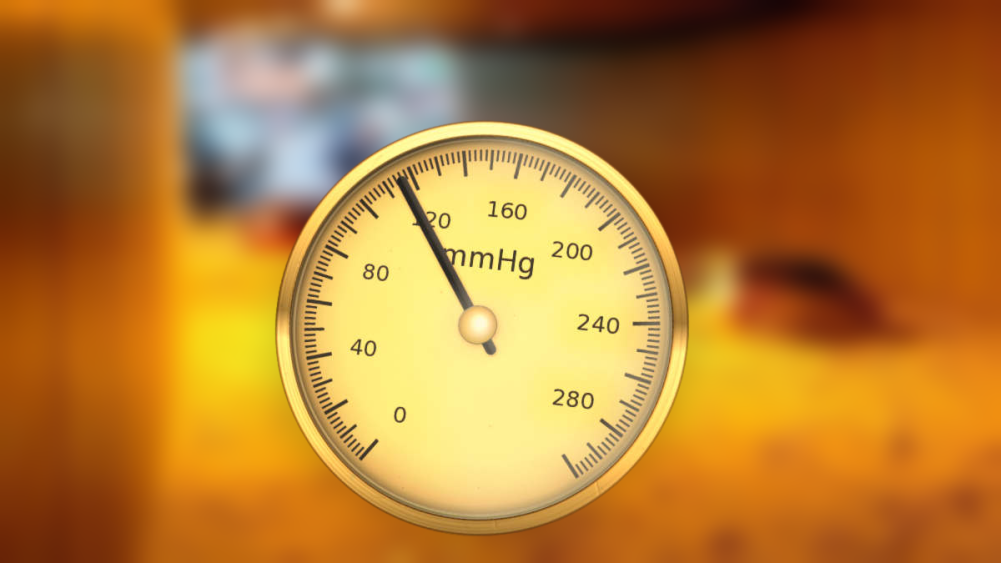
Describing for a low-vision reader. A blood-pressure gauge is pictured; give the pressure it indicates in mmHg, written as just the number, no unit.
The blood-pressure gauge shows 116
